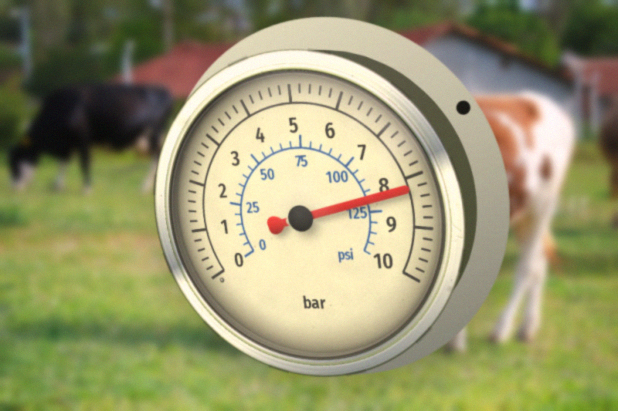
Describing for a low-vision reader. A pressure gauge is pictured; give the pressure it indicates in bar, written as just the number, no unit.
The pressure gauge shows 8.2
